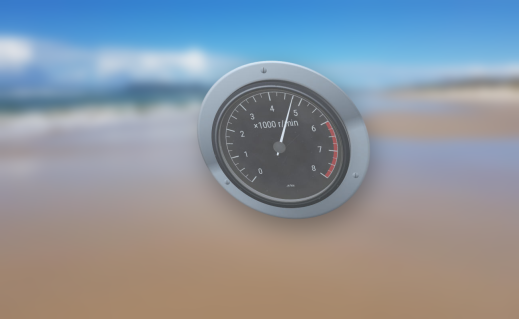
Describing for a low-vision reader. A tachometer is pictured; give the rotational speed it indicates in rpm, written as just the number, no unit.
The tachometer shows 4750
